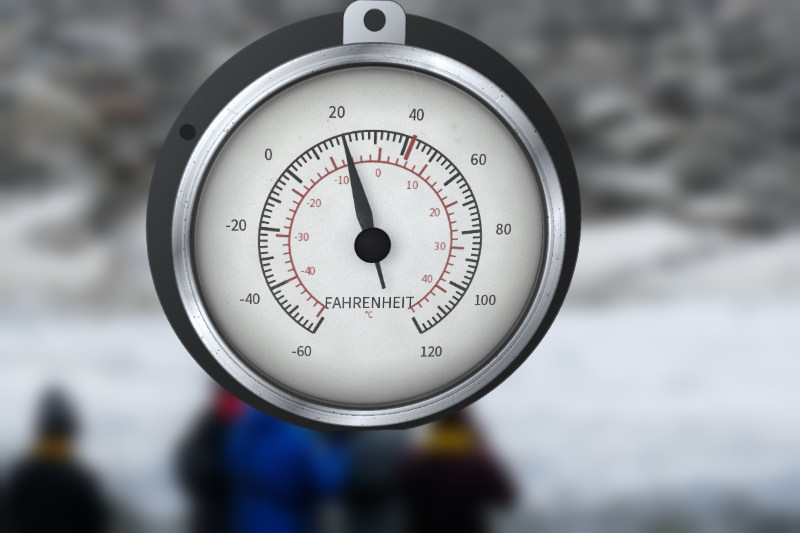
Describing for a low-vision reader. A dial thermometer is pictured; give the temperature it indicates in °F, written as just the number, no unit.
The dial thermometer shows 20
